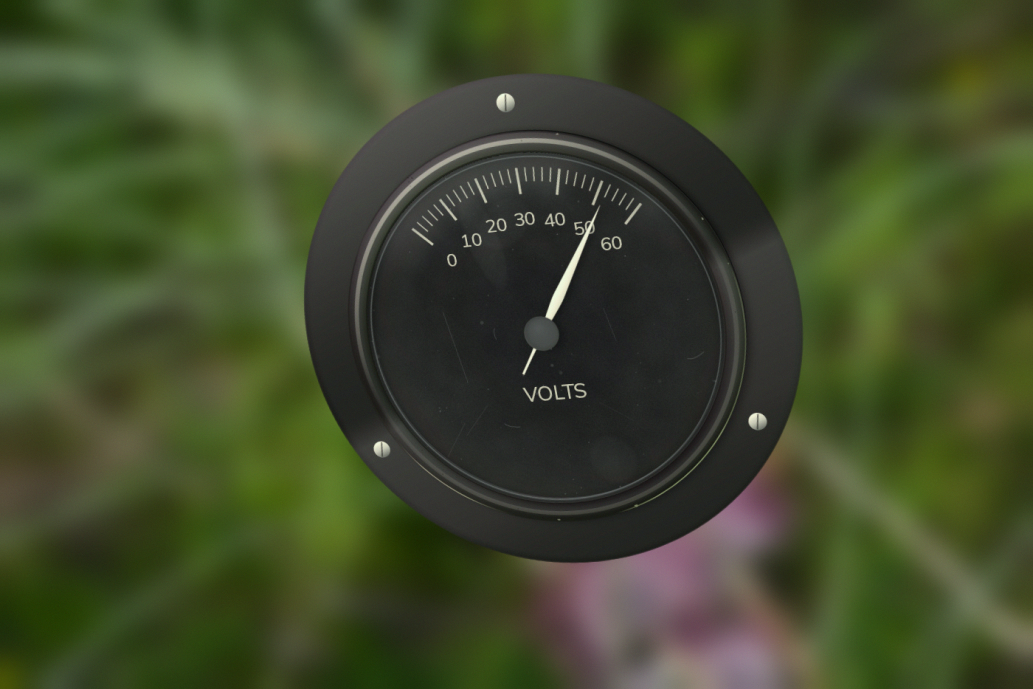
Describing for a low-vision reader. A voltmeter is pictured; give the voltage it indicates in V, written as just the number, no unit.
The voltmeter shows 52
